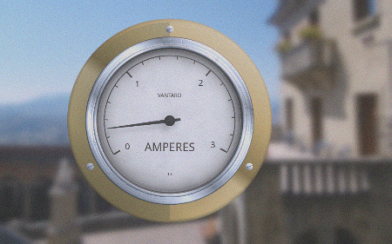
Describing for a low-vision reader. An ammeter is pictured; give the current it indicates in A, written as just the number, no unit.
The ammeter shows 0.3
